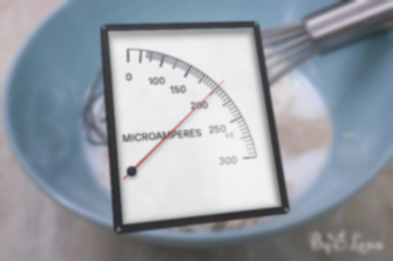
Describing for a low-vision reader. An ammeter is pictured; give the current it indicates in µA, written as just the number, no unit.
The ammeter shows 200
